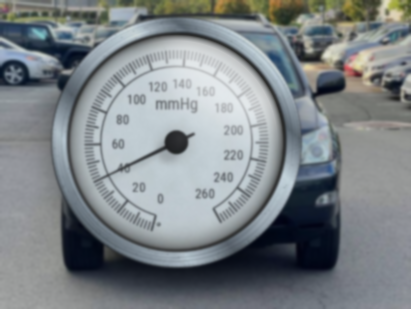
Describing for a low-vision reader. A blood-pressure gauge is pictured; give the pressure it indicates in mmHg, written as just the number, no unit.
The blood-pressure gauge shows 40
